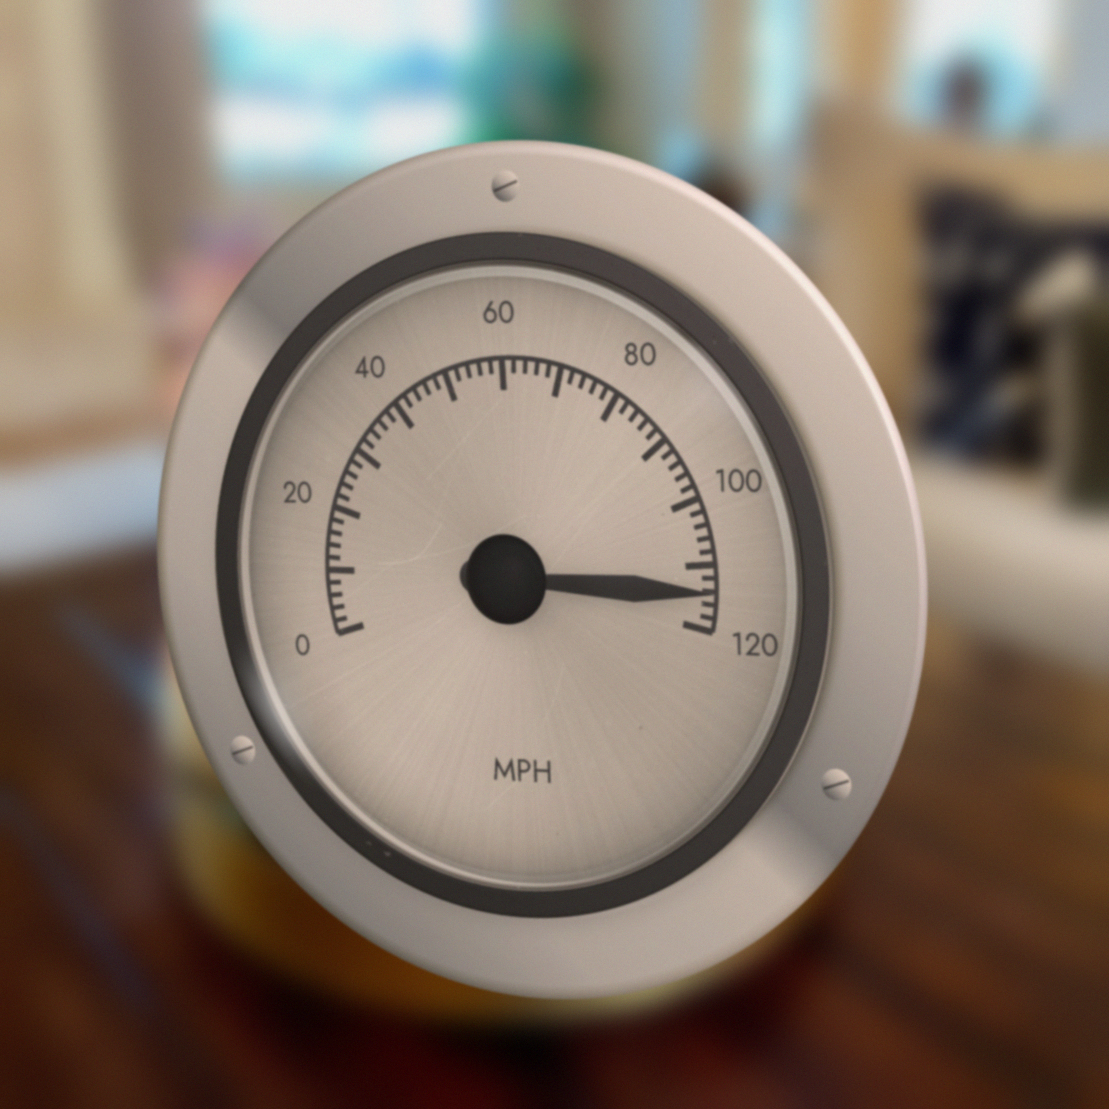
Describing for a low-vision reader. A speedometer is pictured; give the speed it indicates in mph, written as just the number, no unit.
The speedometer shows 114
